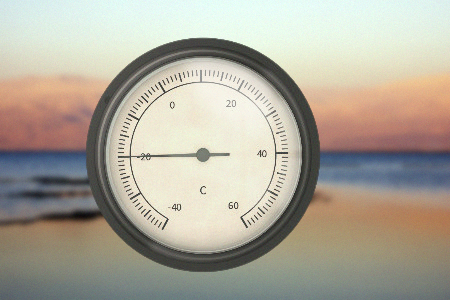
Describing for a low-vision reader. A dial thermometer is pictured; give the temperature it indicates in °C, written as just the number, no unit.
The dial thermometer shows -20
